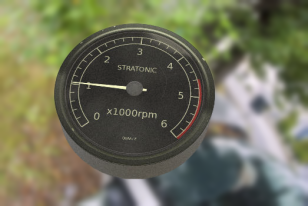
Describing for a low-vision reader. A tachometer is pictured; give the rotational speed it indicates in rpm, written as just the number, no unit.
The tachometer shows 1000
